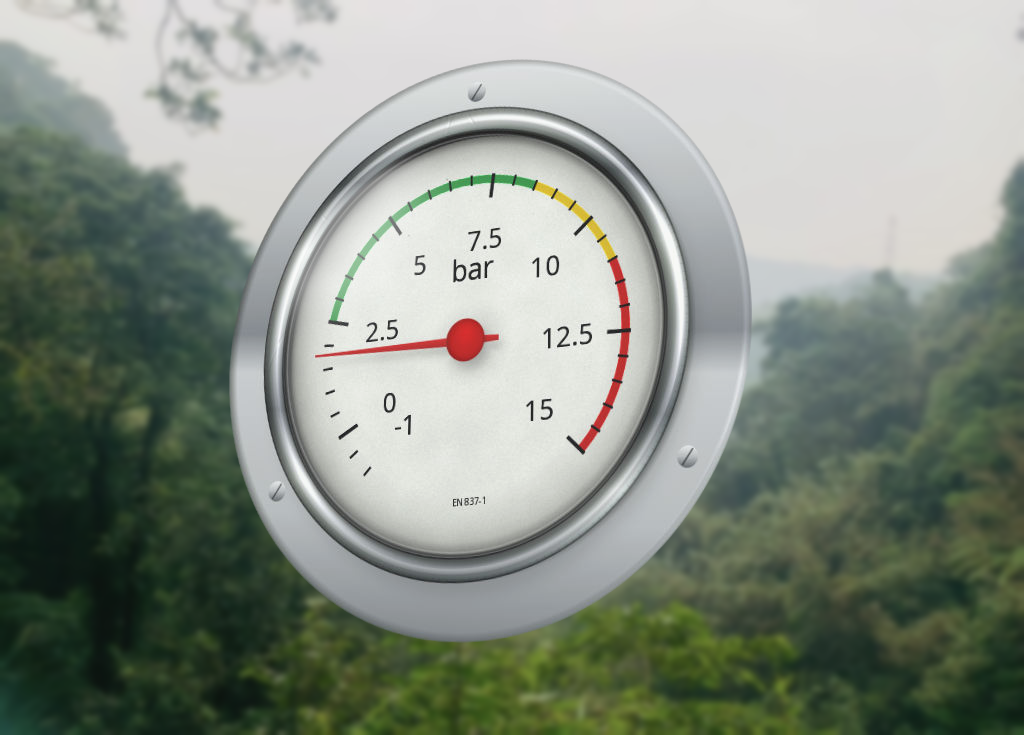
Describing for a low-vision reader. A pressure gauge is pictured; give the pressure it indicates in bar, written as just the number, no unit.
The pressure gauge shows 1.75
